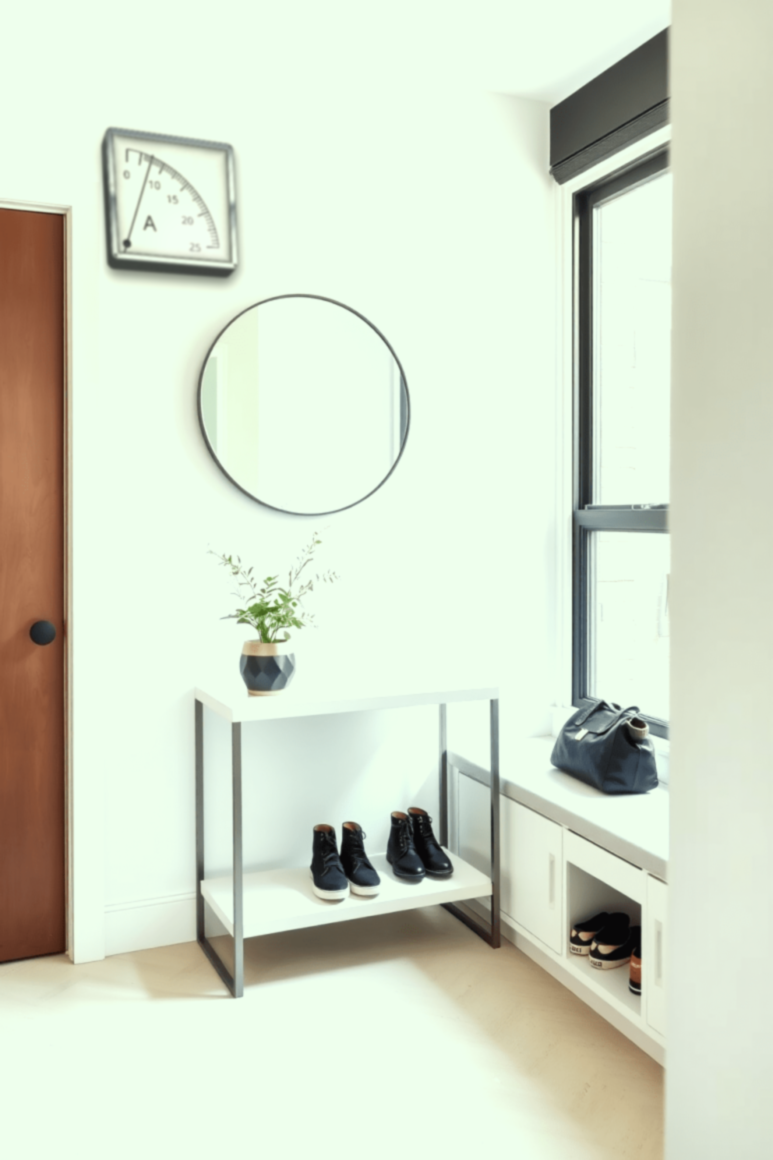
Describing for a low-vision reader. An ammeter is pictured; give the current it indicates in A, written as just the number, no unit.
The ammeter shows 7.5
